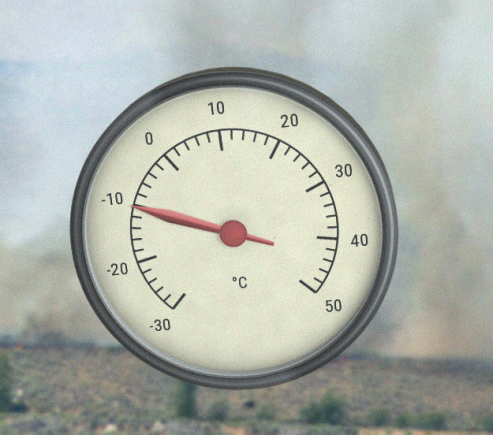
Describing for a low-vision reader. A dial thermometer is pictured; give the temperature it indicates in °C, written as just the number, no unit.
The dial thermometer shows -10
